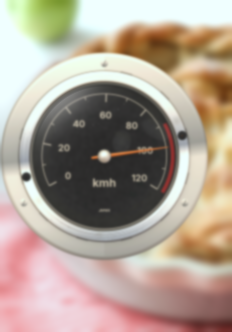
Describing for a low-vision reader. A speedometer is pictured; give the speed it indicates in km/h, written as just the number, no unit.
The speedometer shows 100
